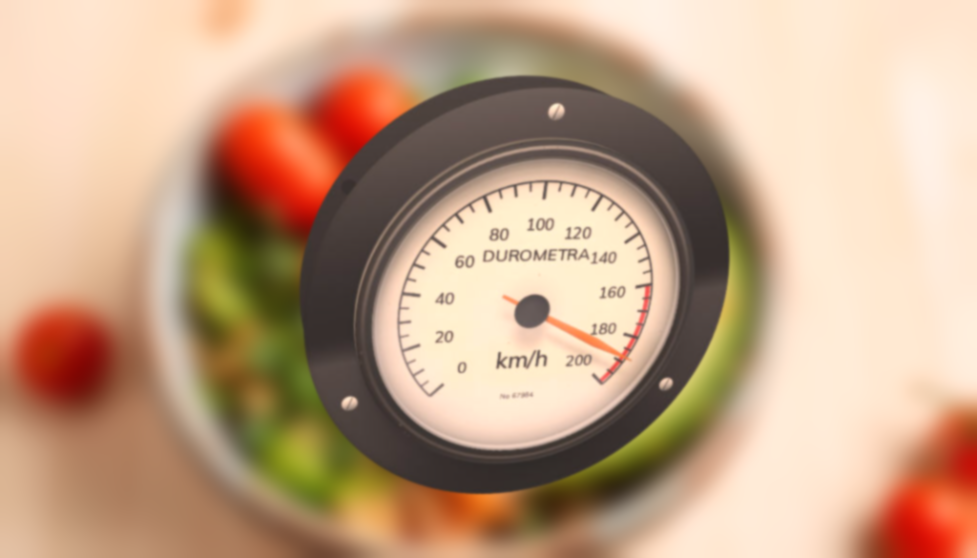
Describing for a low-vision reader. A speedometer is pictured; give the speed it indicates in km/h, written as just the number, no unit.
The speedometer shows 187.5
